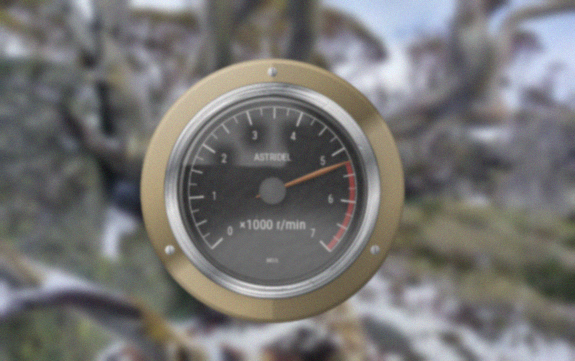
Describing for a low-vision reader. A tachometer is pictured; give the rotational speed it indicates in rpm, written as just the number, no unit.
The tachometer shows 5250
